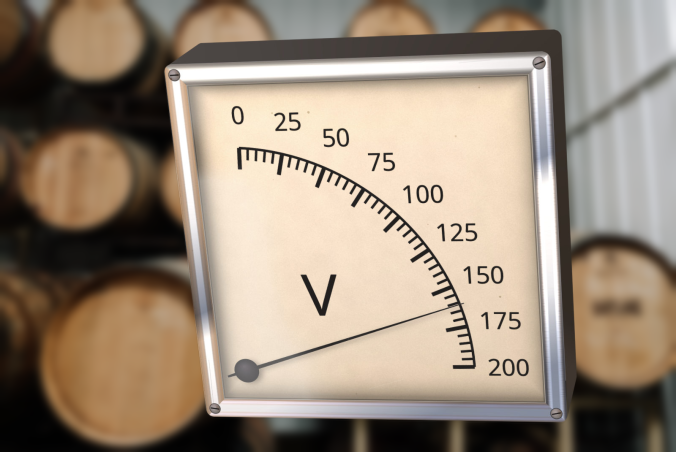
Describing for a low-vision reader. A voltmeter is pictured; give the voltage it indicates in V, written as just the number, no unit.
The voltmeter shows 160
